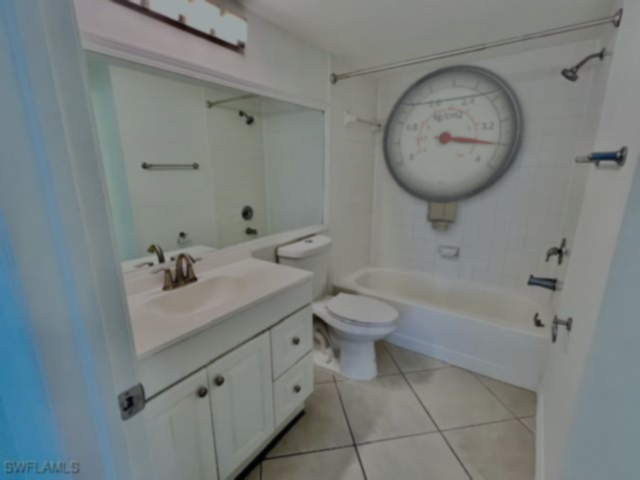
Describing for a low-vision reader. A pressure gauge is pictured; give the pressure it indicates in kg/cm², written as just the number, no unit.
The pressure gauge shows 3.6
